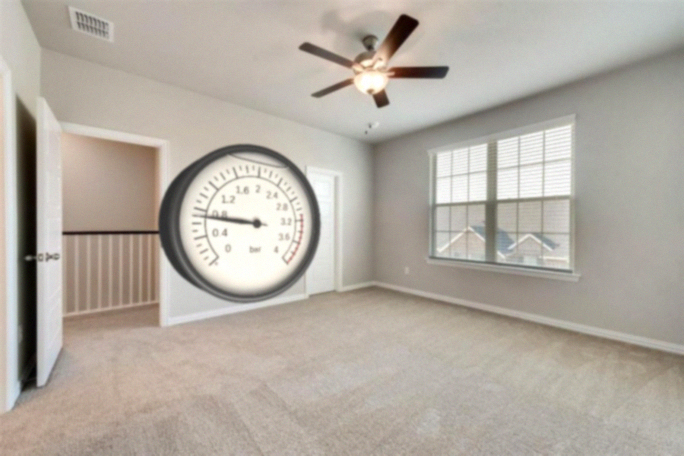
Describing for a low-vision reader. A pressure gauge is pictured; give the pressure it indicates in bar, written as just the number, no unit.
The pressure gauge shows 0.7
